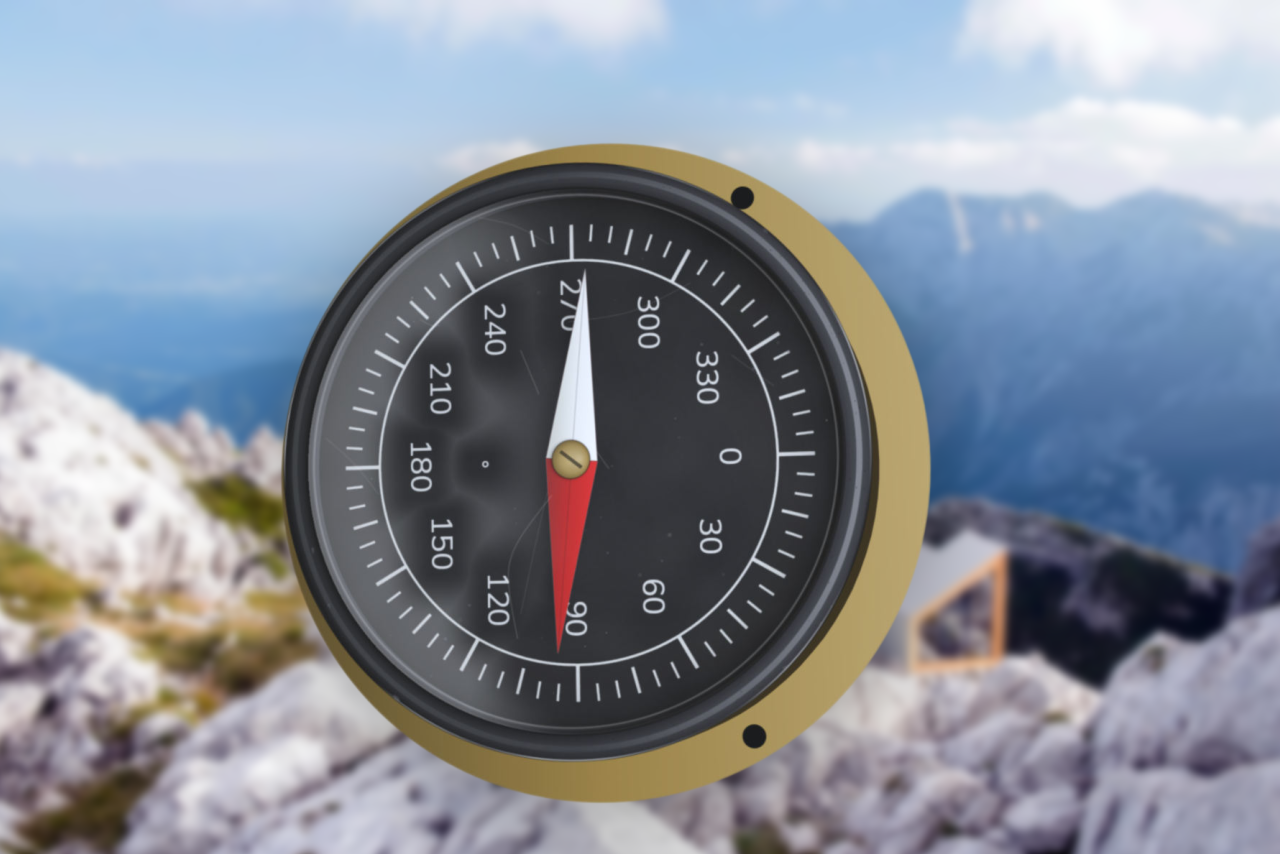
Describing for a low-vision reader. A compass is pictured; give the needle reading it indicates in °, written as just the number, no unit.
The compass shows 95
